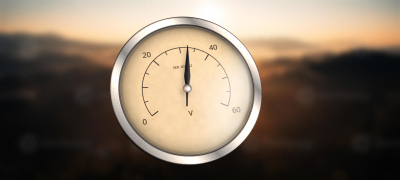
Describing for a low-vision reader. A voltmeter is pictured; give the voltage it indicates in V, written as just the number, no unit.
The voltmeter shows 32.5
